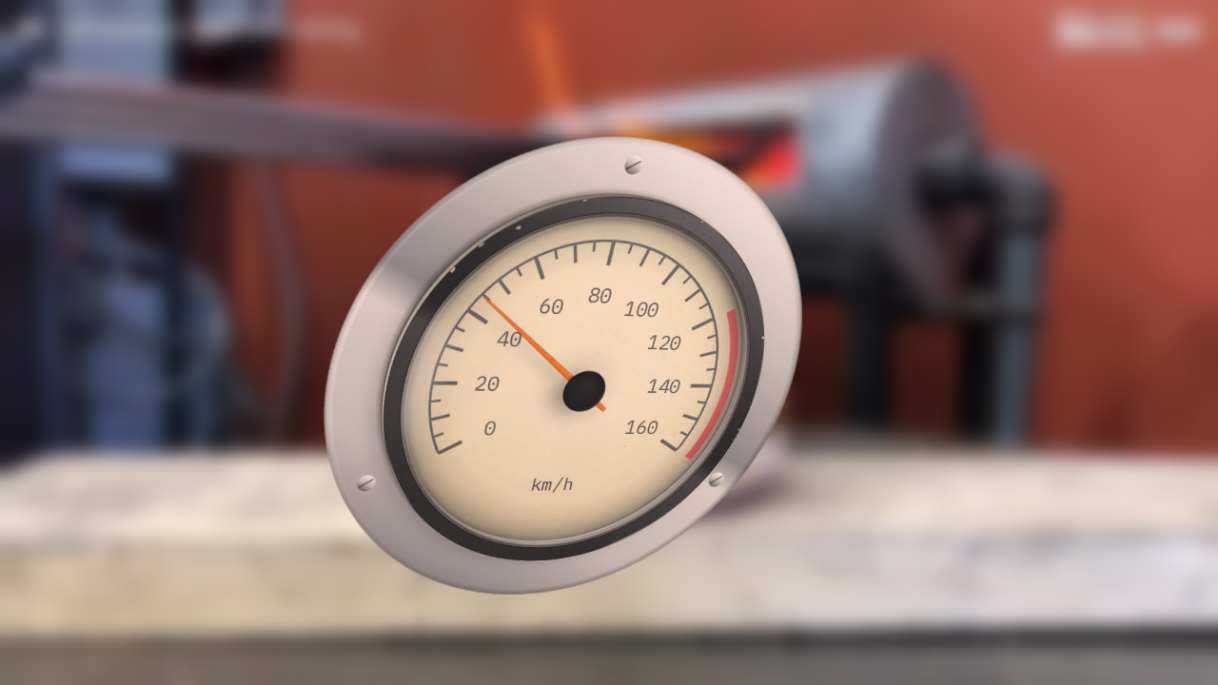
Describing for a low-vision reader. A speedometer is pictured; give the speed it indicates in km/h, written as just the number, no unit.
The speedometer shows 45
